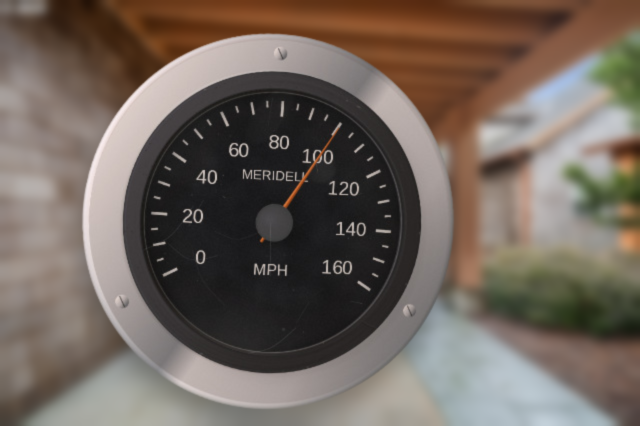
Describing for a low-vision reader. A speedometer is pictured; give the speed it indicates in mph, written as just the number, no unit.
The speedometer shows 100
